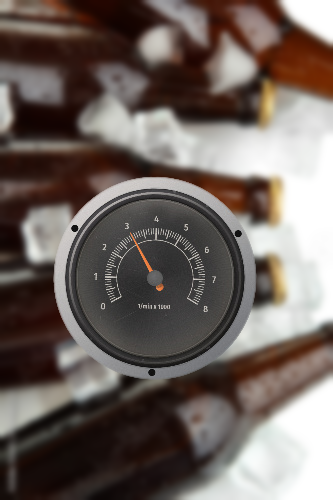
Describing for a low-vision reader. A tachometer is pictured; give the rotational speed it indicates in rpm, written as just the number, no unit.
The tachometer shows 3000
